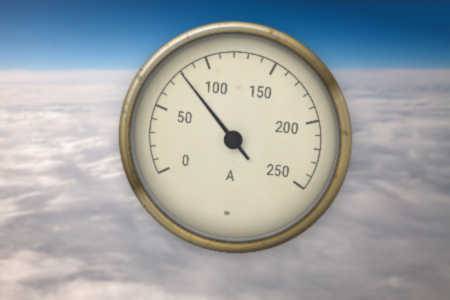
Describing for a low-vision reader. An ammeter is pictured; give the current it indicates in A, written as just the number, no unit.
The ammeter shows 80
